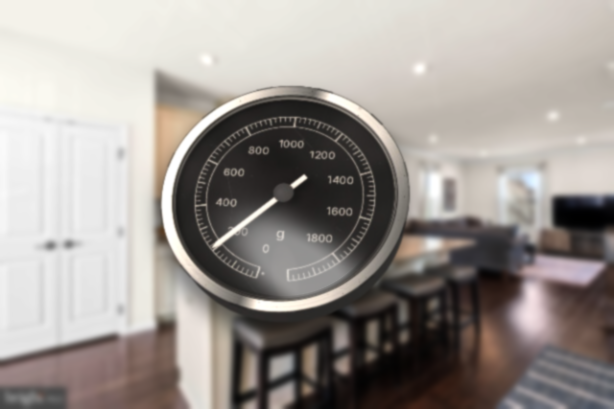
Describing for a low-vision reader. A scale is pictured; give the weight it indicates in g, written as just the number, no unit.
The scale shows 200
